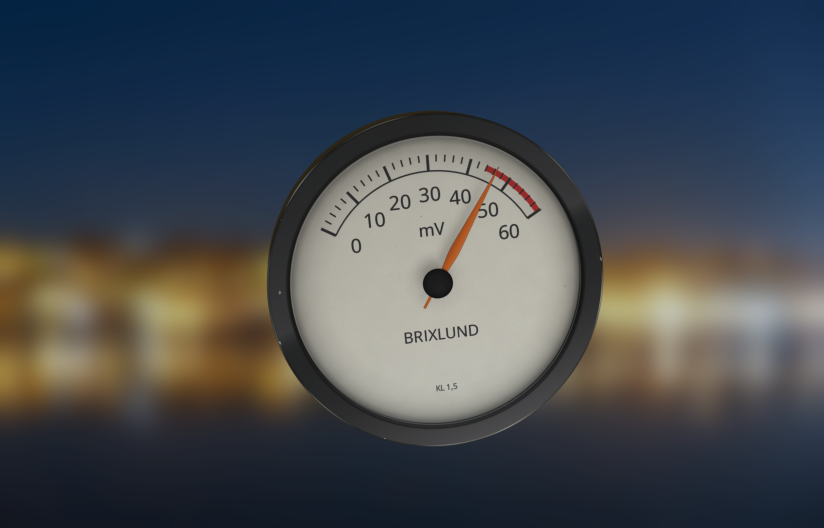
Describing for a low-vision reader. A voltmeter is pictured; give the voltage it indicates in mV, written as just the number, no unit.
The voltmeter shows 46
